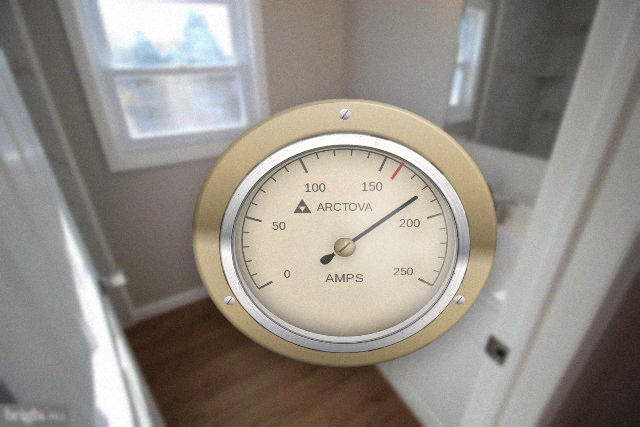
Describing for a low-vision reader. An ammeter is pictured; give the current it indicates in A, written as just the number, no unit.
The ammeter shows 180
